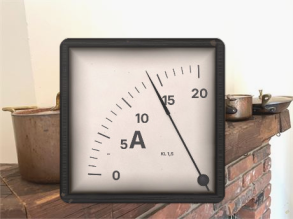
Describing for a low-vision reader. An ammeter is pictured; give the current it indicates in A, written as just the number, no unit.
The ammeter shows 14
